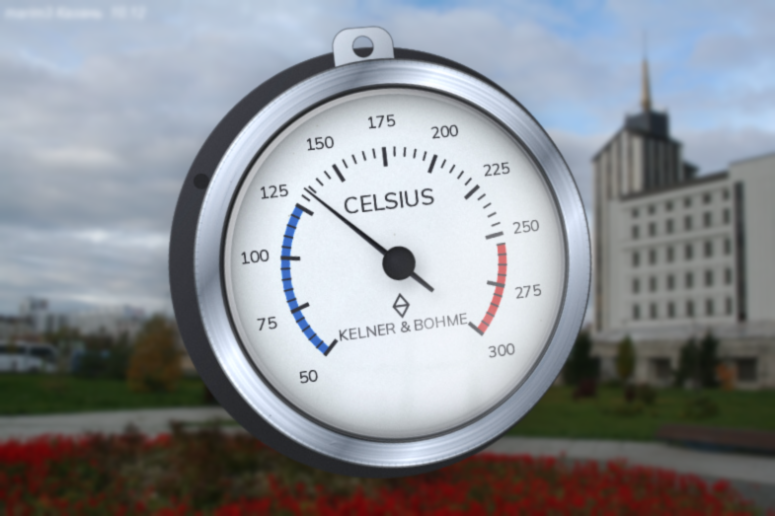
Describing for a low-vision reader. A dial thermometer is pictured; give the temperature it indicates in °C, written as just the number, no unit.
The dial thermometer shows 132.5
